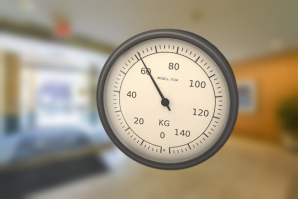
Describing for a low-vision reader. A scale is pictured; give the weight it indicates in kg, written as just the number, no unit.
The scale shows 62
